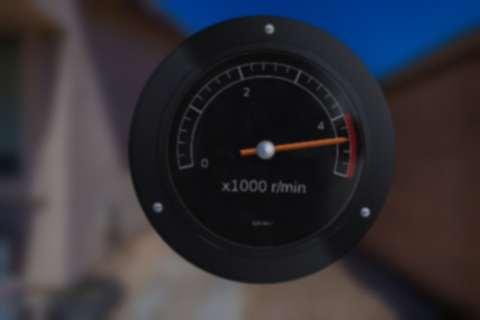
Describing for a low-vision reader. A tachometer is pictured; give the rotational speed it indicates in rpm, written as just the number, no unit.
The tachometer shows 4400
